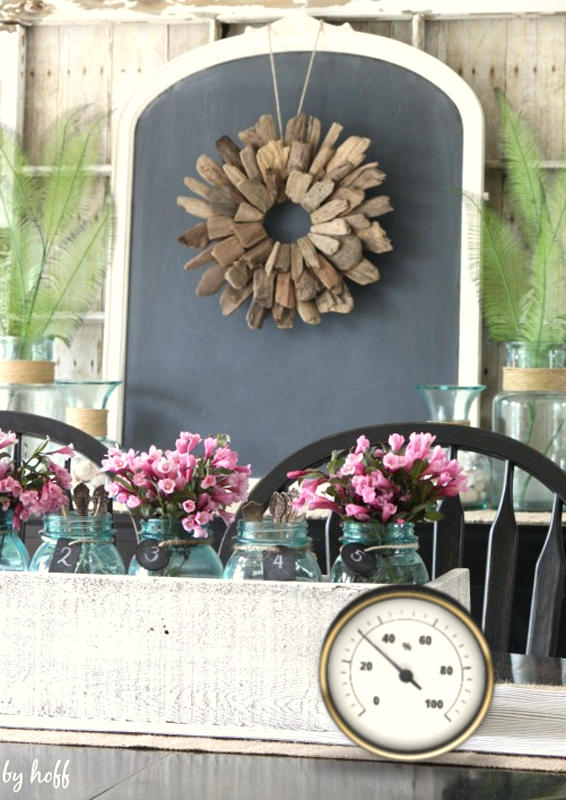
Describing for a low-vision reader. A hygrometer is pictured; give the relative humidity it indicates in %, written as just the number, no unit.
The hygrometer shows 32
